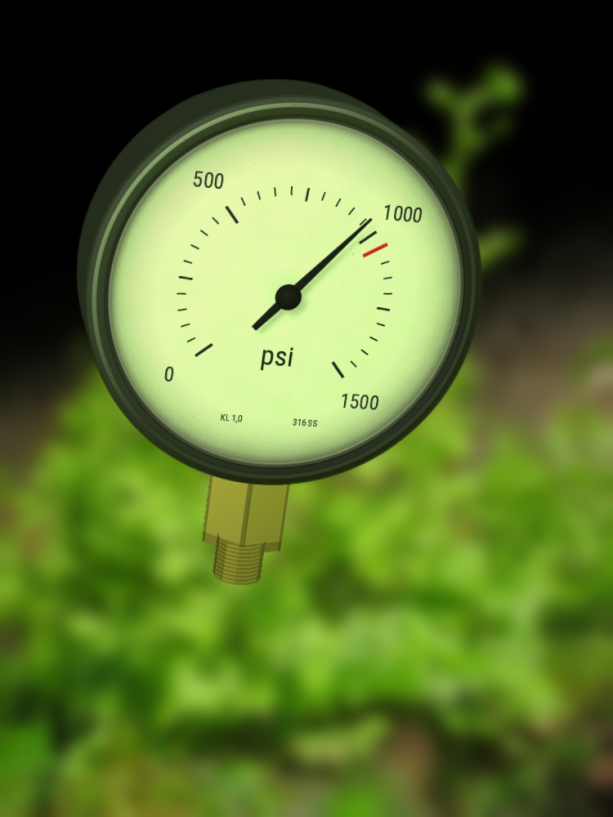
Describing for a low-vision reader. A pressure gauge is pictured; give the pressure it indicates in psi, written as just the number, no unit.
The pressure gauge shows 950
